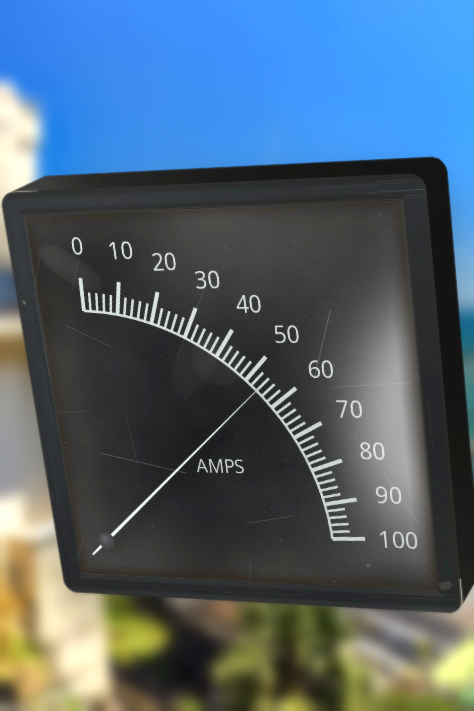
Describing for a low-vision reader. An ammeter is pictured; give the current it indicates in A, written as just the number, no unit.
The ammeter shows 54
